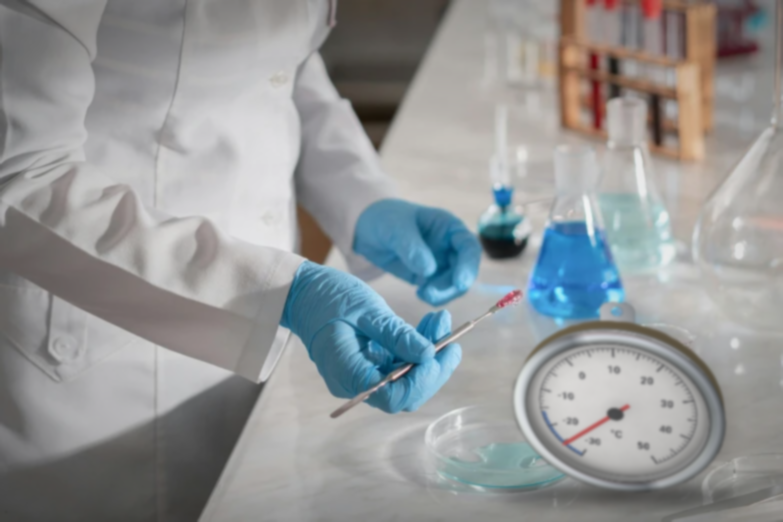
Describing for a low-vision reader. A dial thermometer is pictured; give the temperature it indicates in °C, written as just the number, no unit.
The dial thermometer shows -25
